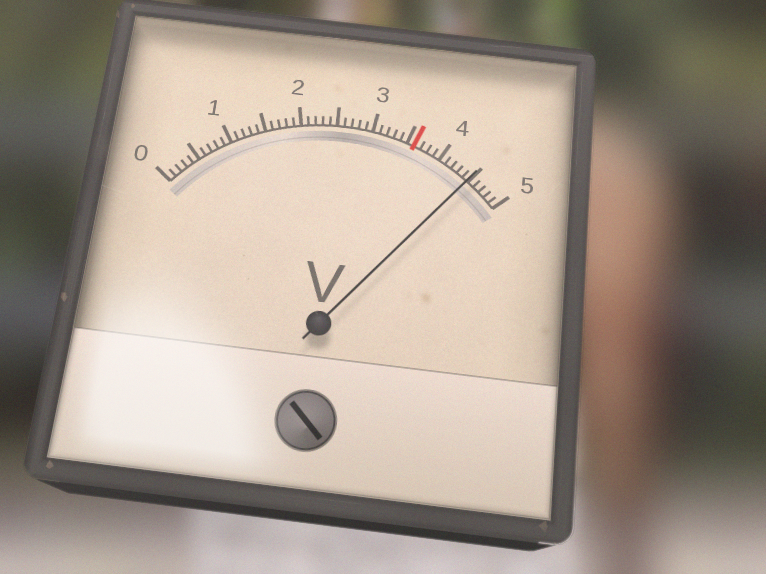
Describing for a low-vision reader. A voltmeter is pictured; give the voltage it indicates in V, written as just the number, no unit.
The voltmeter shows 4.5
